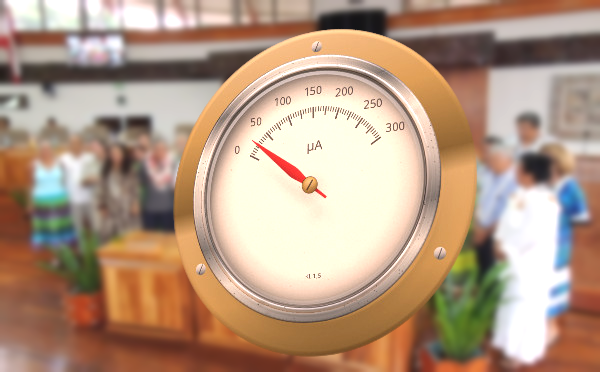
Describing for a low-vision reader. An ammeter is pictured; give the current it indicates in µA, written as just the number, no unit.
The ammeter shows 25
